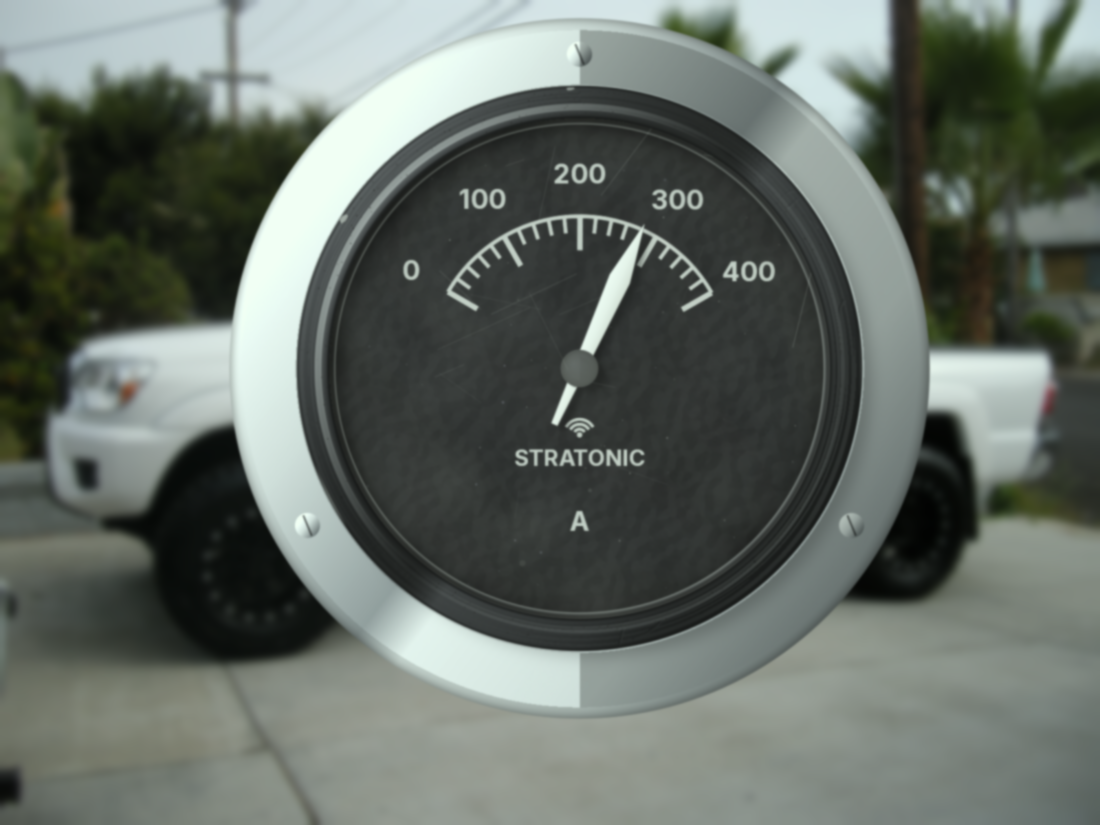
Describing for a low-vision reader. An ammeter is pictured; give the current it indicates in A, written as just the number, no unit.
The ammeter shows 280
